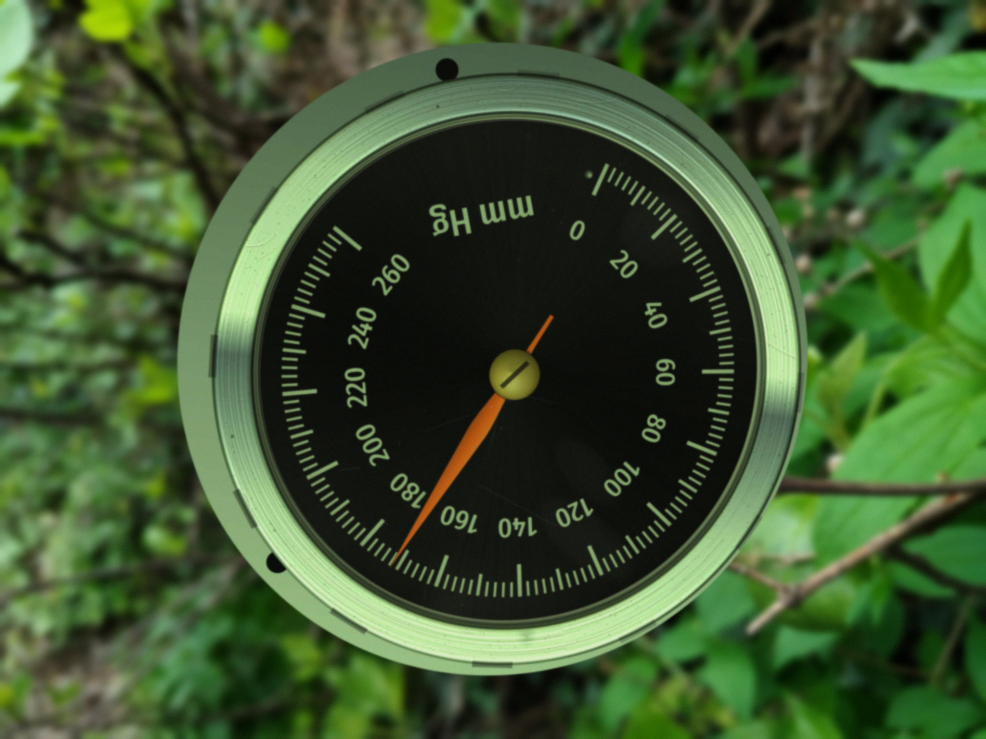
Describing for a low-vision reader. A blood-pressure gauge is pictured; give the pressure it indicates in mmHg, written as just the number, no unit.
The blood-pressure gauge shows 172
